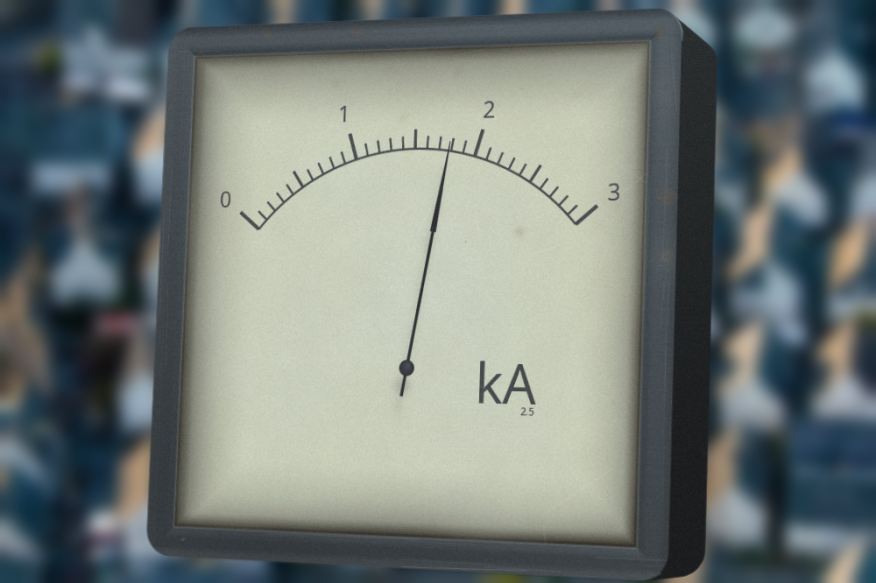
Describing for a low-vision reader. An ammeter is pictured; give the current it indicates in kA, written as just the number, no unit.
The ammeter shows 1.8
